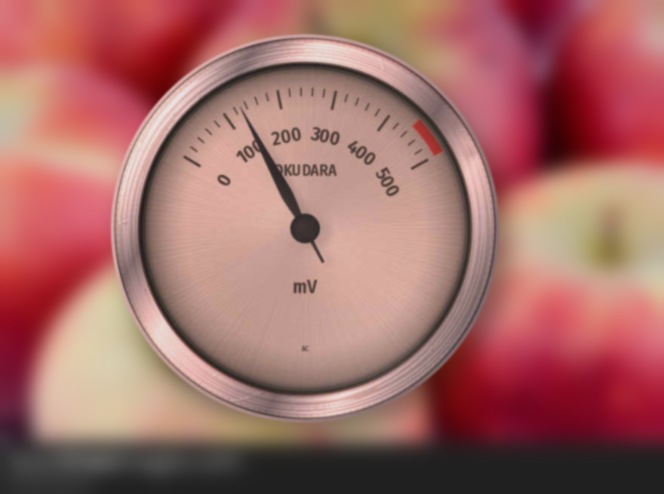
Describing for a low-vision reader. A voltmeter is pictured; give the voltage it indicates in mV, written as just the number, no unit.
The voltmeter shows 130
